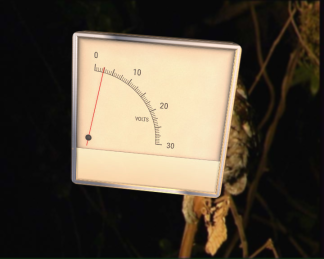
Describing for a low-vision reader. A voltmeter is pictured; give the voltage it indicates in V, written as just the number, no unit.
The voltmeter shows 2.5
